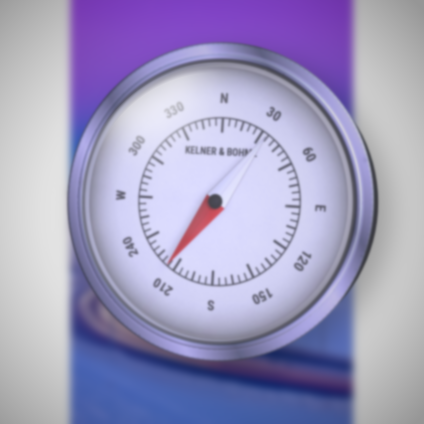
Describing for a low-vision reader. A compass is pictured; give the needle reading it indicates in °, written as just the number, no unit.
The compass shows 215
